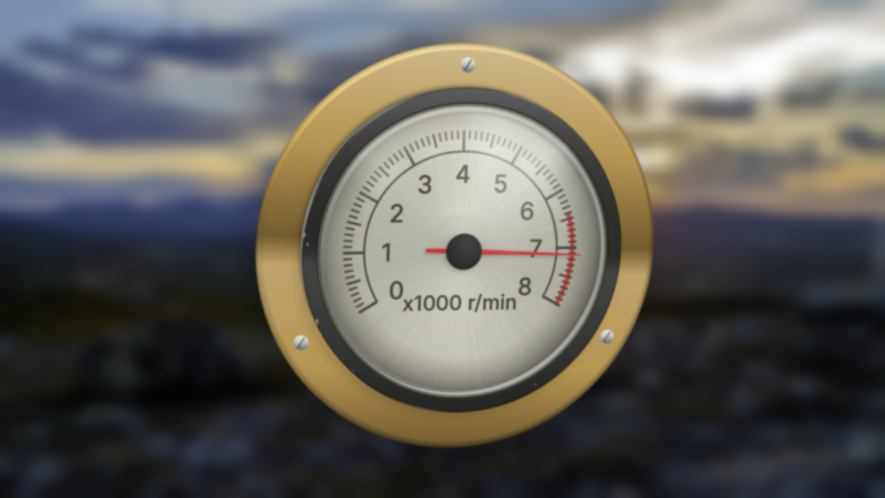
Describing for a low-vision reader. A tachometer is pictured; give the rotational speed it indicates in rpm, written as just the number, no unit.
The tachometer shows 7100
